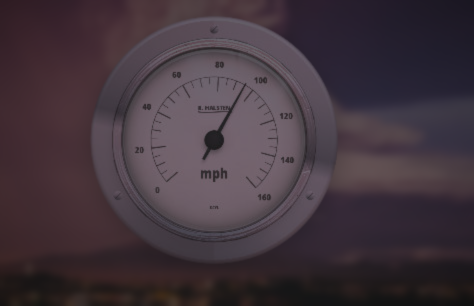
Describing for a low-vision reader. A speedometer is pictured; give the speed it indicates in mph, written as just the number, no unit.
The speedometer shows 95
